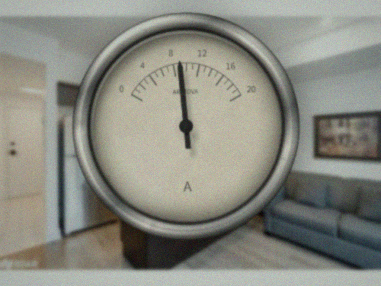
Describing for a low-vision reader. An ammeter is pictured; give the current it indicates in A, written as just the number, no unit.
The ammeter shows 9
